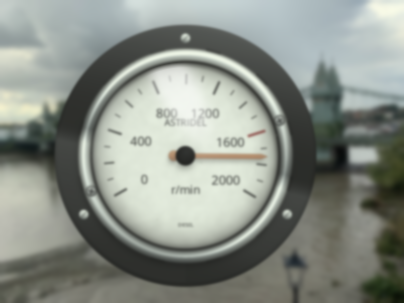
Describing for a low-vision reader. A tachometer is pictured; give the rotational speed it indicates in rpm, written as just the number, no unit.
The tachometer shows 1750
